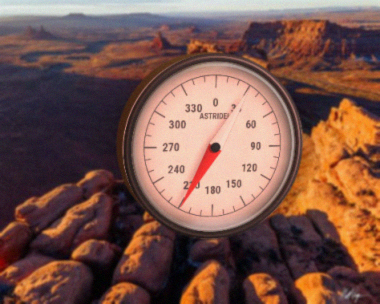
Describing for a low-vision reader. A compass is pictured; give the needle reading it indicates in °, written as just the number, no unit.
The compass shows 210
